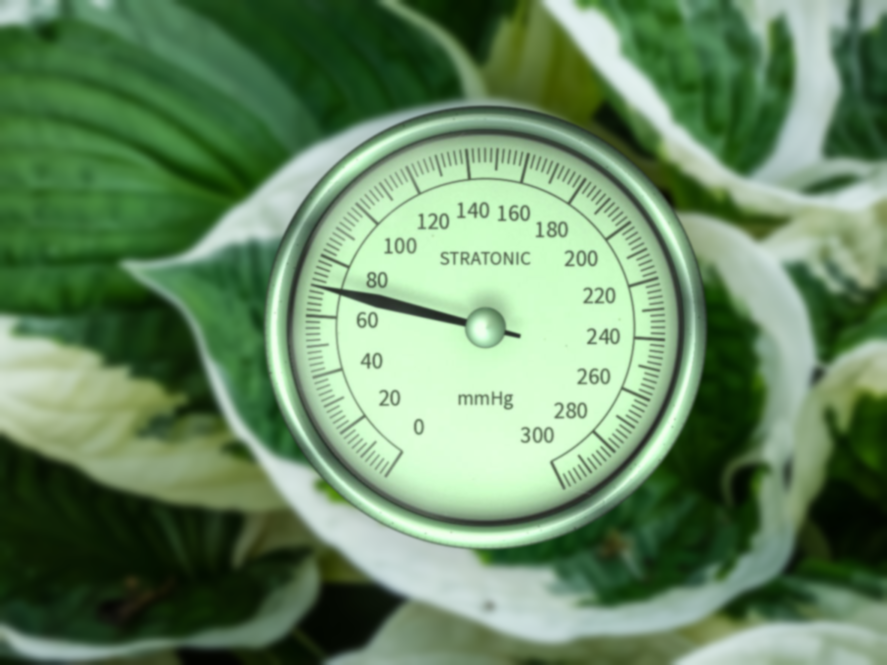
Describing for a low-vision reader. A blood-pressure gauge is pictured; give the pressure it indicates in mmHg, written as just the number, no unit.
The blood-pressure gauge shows 70
